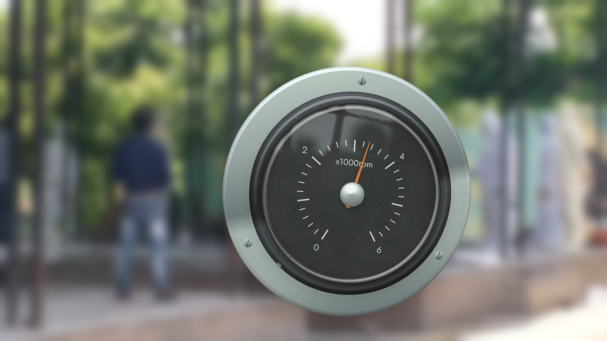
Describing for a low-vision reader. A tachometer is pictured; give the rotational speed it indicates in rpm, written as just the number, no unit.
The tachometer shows 3300
